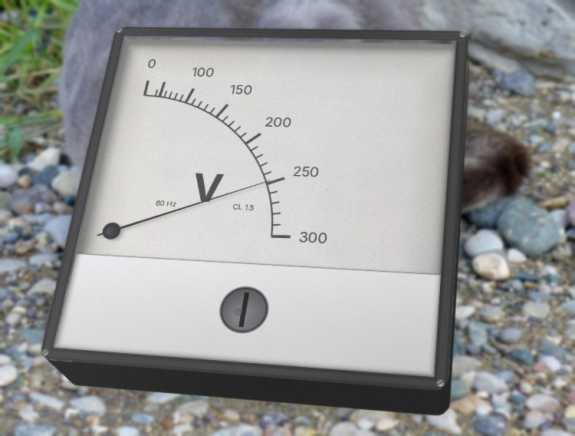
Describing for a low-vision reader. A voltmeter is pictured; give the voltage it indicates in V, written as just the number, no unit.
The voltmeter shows 250
